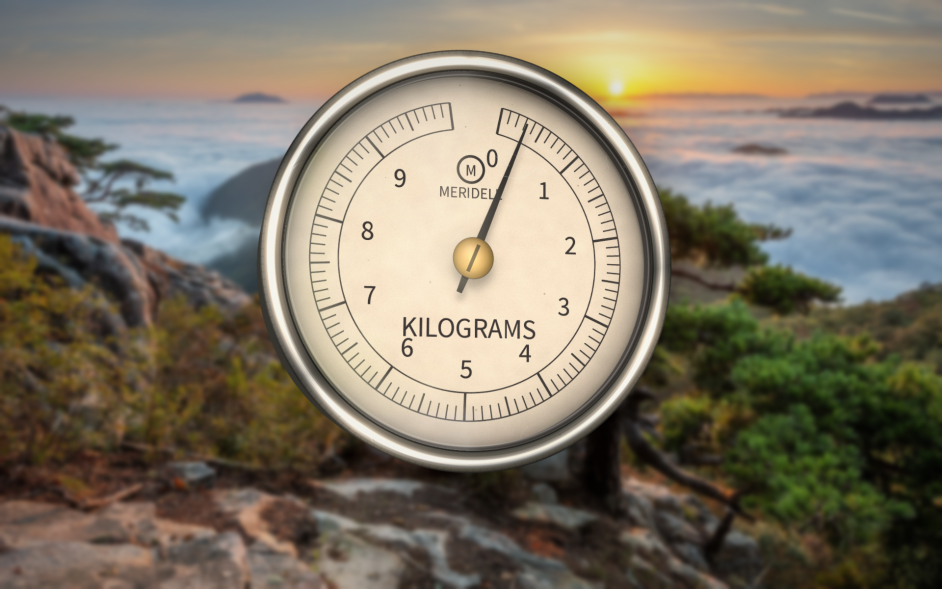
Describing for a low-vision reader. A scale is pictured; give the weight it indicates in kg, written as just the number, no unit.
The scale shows 0.3
